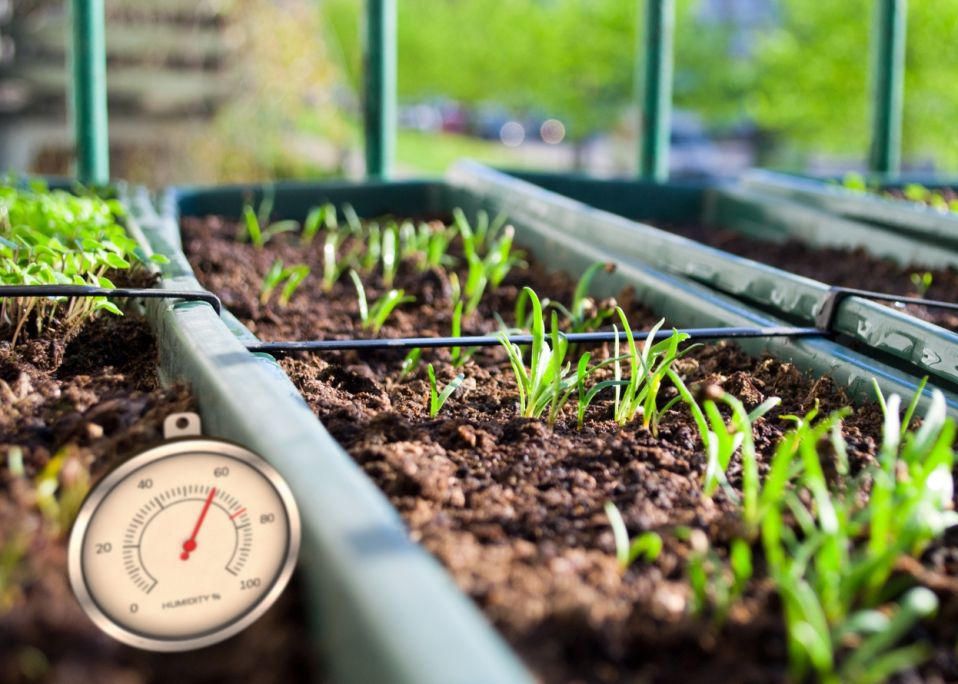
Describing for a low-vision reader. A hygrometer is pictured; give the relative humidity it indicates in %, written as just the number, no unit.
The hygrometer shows 60
